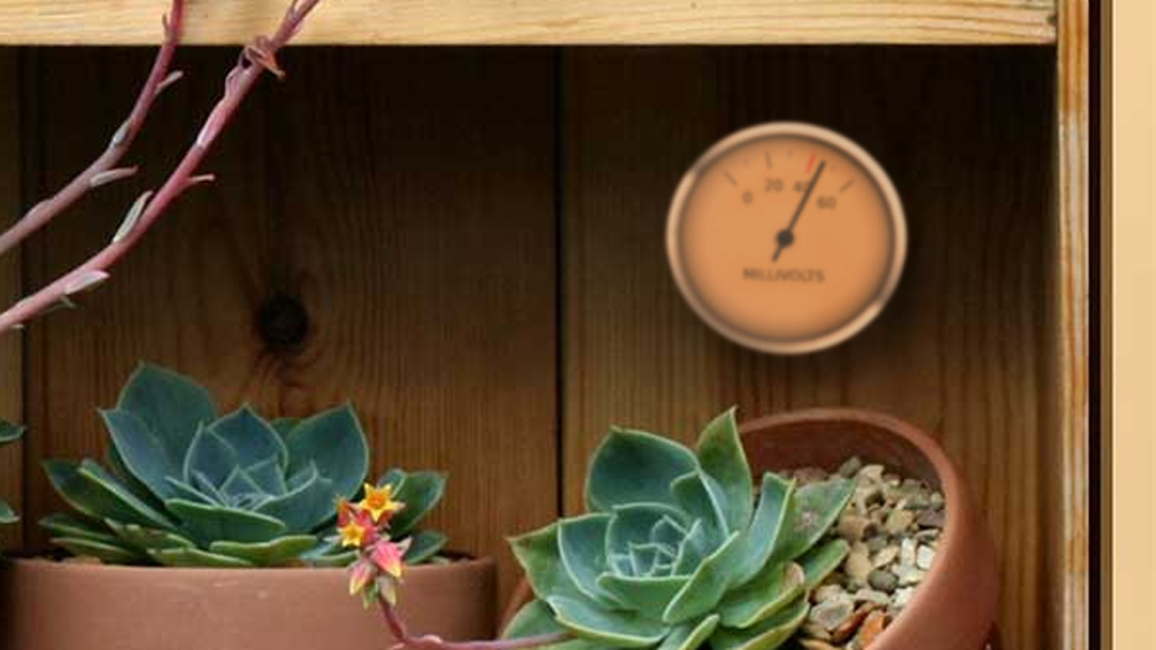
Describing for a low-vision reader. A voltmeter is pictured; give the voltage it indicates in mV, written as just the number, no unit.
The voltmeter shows 45
